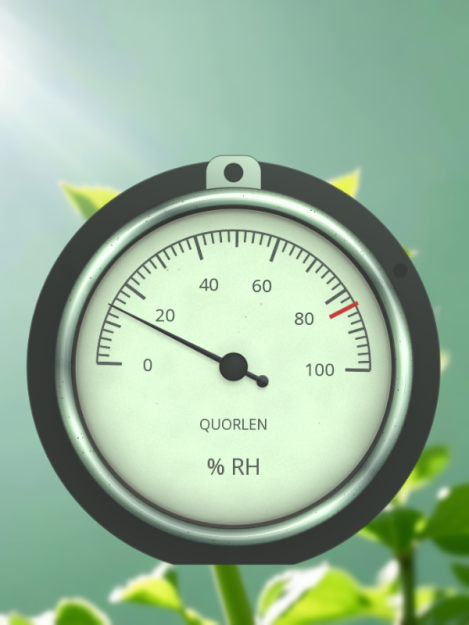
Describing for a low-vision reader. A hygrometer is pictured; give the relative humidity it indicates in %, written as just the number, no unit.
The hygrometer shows 14
